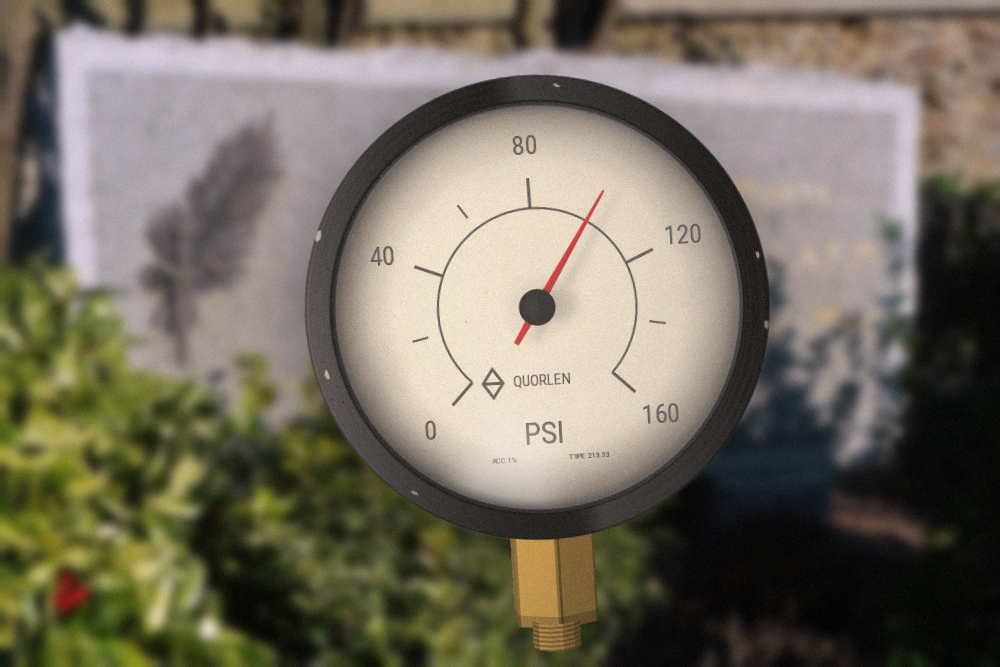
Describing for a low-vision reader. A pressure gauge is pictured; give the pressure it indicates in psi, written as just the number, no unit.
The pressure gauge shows 100
